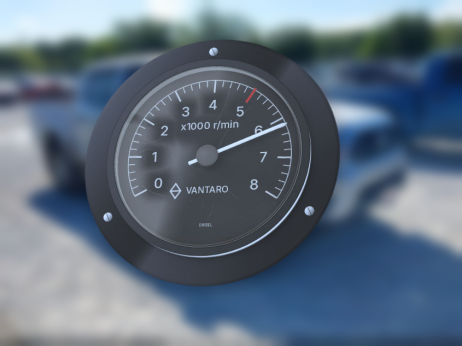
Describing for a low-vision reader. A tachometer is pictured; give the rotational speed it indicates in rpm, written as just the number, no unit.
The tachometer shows 6200
